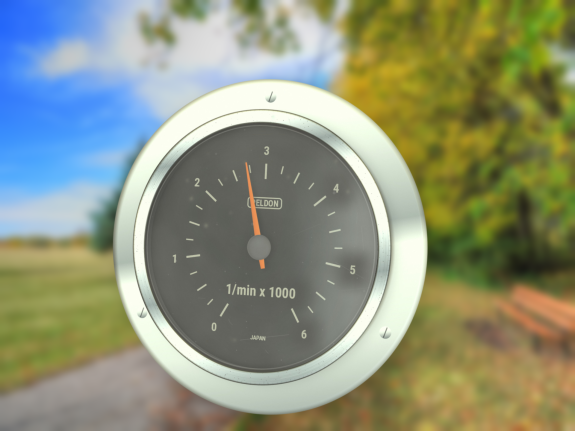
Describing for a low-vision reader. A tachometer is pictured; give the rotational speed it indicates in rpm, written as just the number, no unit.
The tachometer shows 2750
